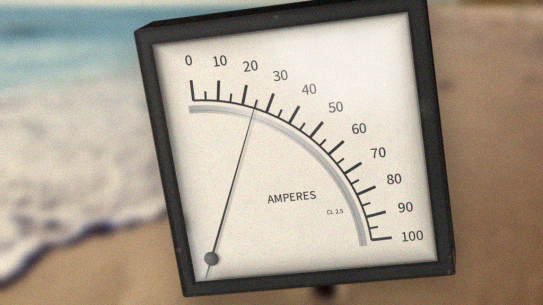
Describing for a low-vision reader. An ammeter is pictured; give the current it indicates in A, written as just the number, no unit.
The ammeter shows 25
